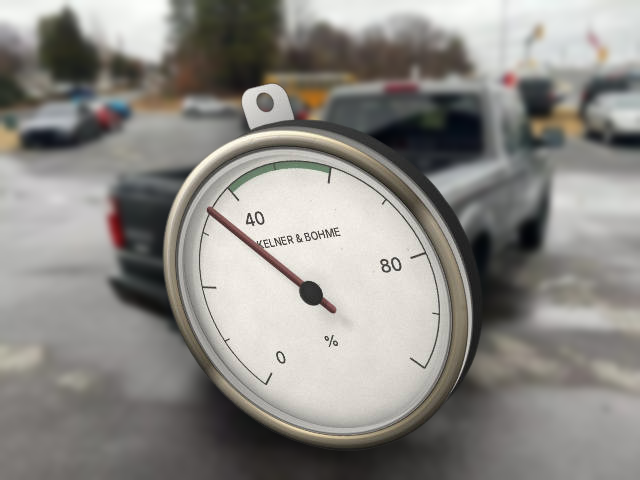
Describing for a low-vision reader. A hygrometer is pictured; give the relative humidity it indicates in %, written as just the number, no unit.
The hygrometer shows 35
